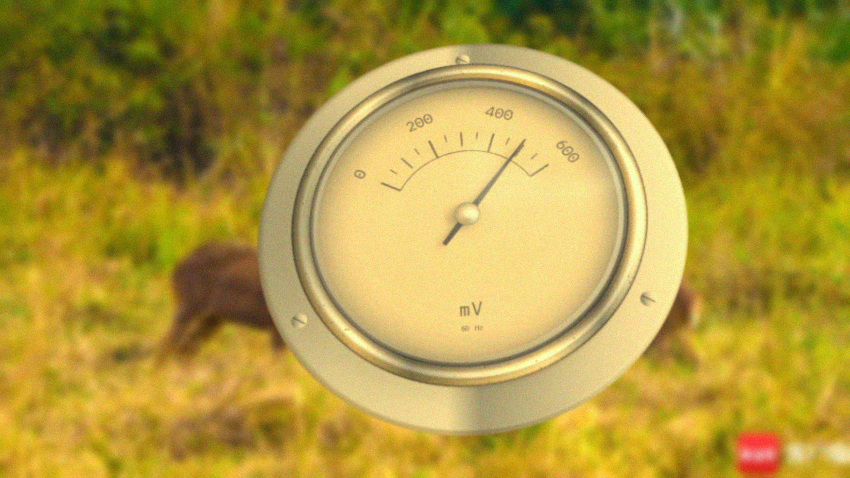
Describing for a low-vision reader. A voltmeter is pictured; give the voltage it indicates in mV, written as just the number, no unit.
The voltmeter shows 500
